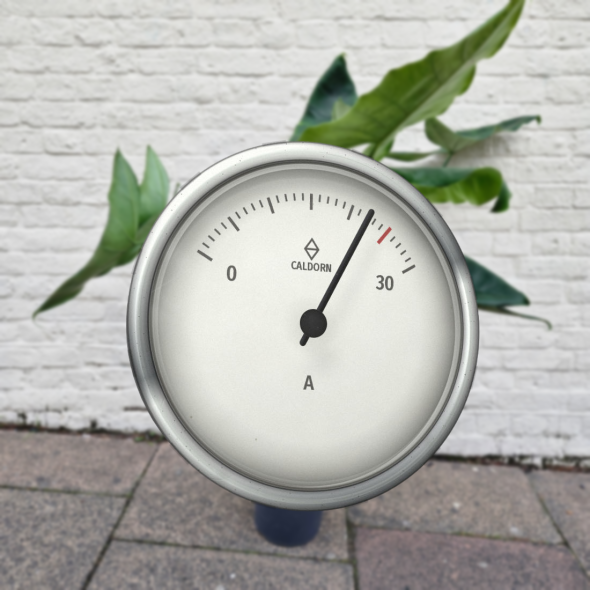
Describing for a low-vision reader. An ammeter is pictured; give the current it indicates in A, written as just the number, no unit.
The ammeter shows 22
